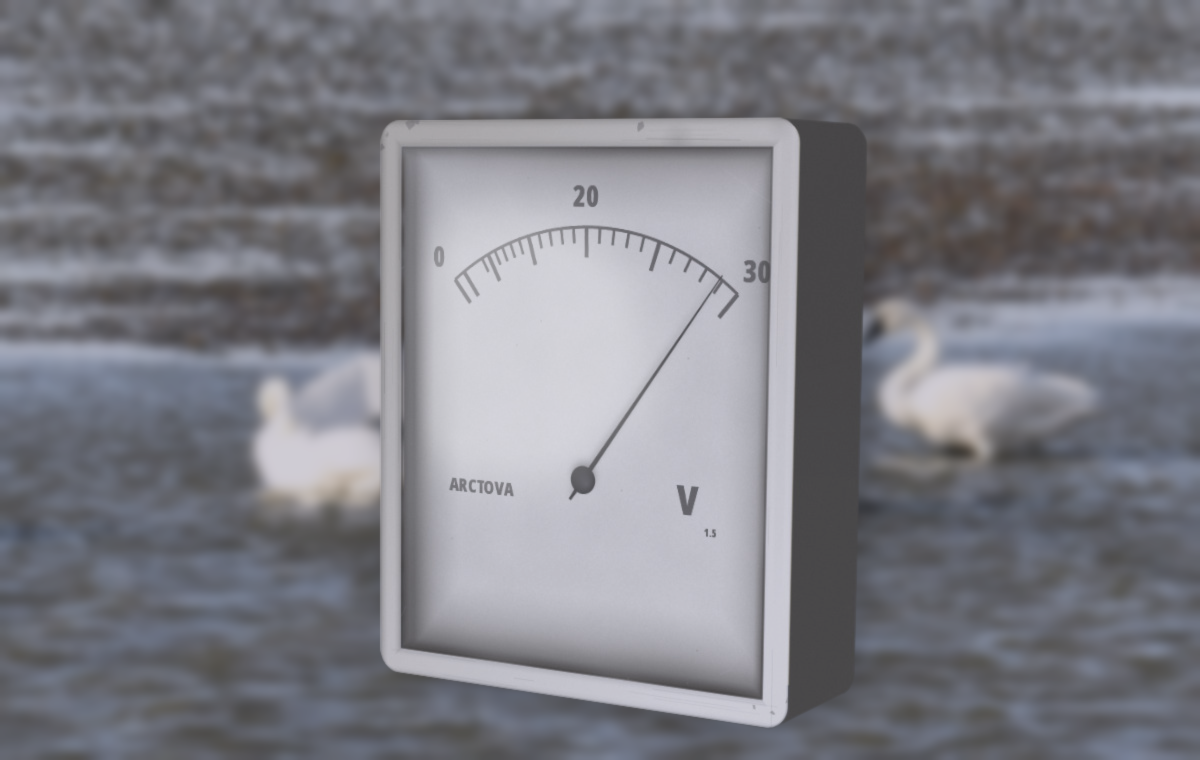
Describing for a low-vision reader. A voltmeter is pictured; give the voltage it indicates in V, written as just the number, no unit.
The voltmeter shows 29
